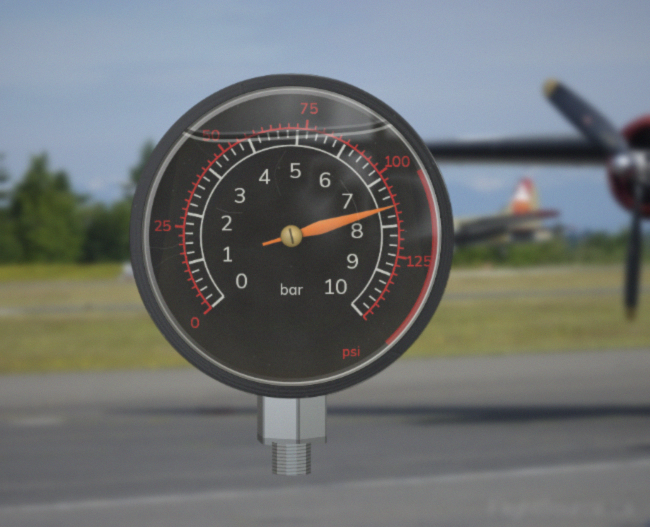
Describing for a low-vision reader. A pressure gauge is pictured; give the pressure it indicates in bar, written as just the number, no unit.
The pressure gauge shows 7.6
